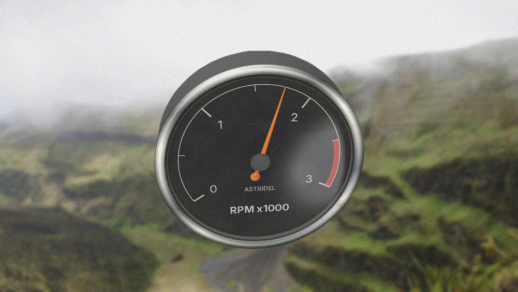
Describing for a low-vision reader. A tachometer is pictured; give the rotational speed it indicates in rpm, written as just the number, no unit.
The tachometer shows 1750
